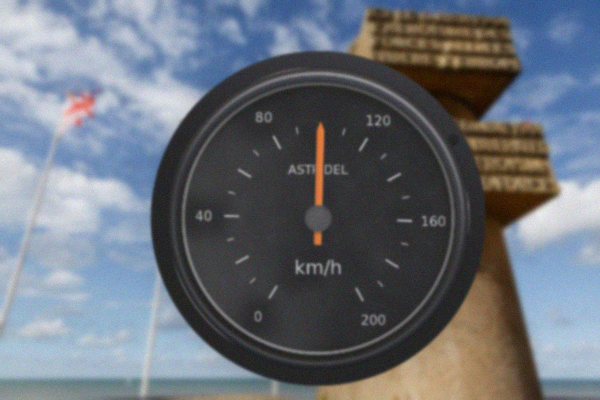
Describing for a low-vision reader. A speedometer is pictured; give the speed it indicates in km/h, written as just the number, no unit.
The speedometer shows 100
